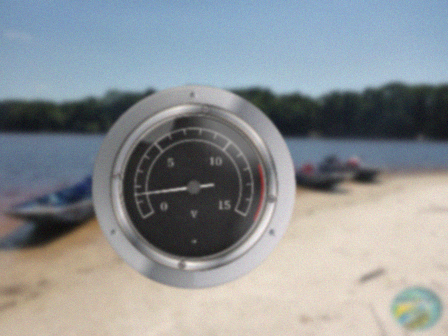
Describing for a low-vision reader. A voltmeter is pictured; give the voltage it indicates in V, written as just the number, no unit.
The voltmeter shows 1.5
